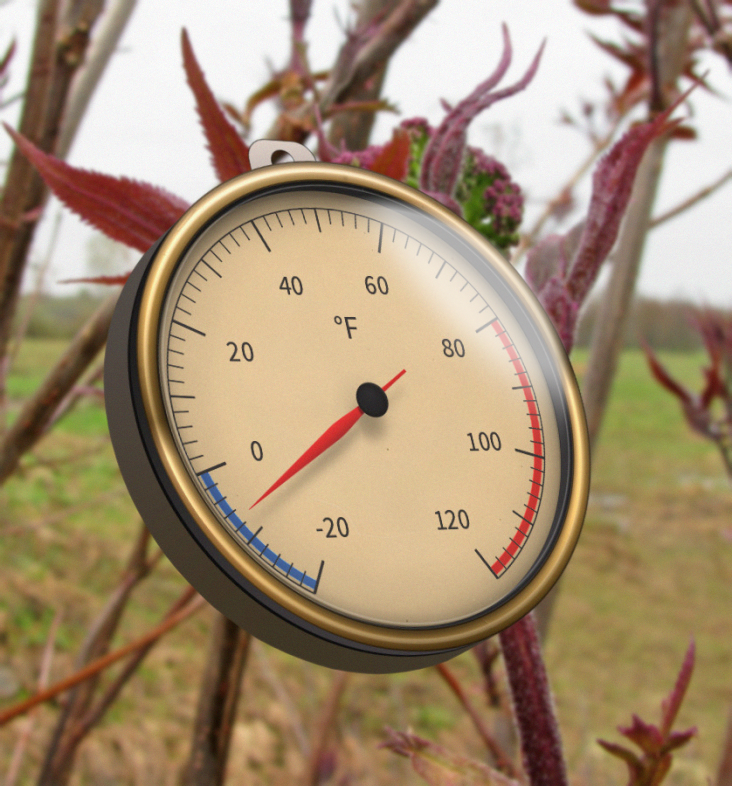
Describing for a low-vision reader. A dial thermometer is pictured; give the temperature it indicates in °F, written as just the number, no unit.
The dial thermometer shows -7
